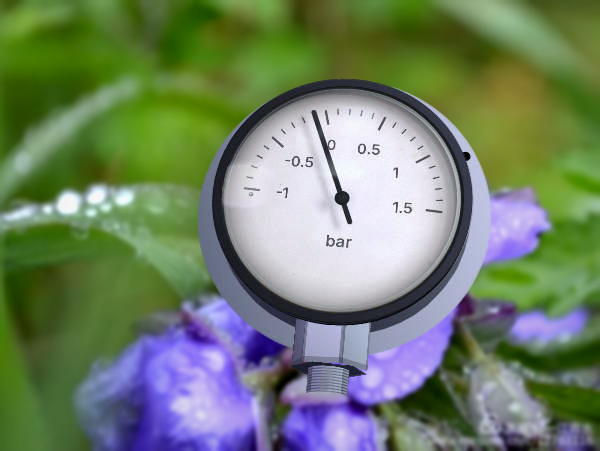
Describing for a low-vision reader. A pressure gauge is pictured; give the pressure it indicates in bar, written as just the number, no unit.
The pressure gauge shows -0.1
